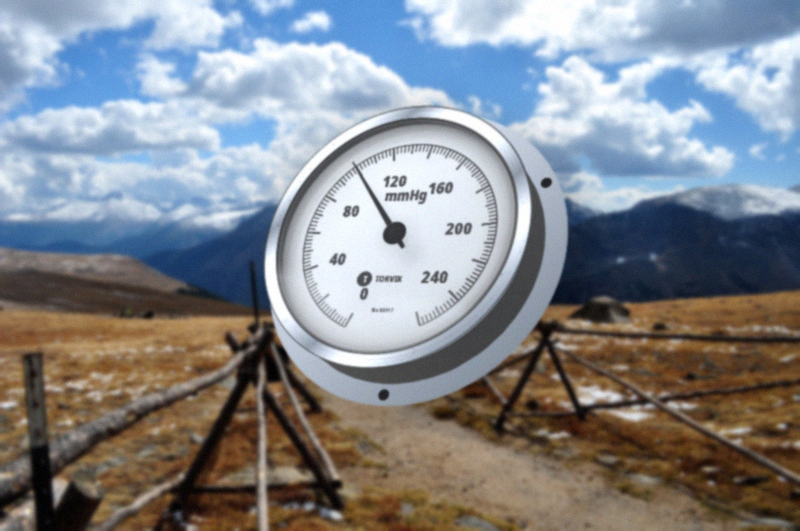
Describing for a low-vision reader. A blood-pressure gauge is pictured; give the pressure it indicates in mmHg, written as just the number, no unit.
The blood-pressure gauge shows 100
